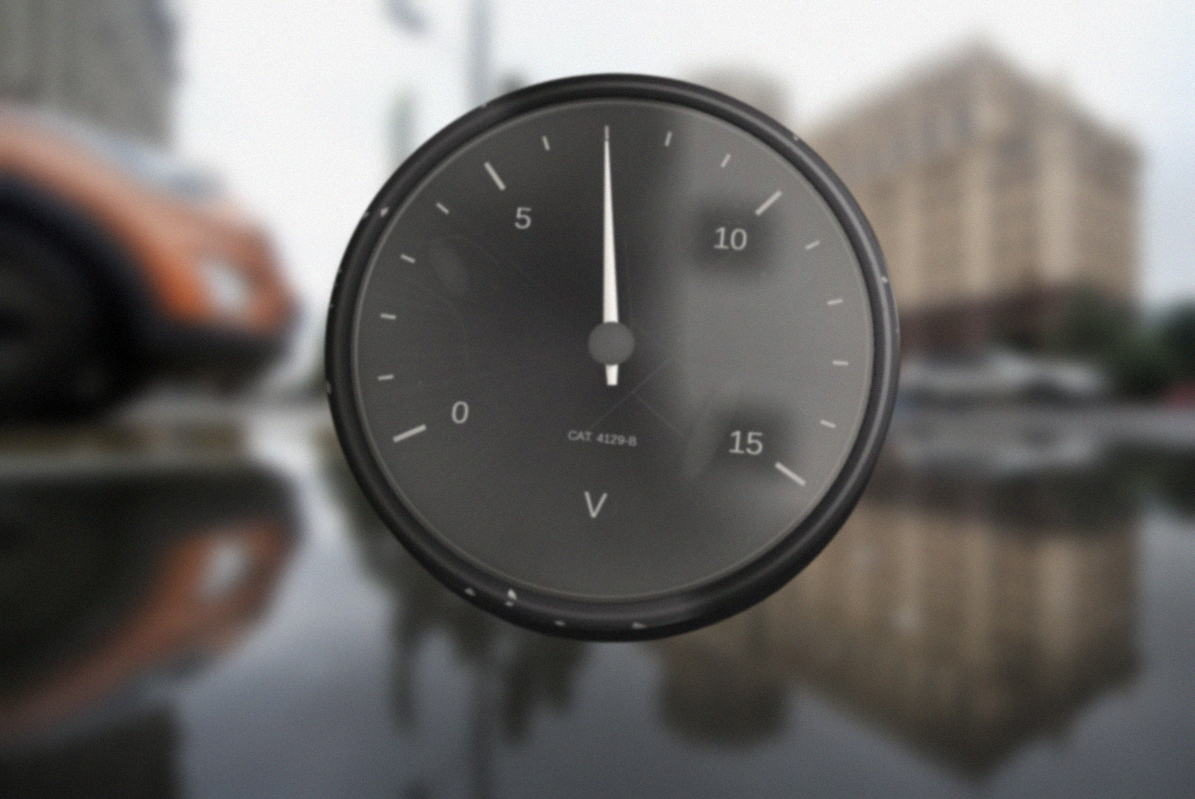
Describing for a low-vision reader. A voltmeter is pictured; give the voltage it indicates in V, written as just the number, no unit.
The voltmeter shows 7
